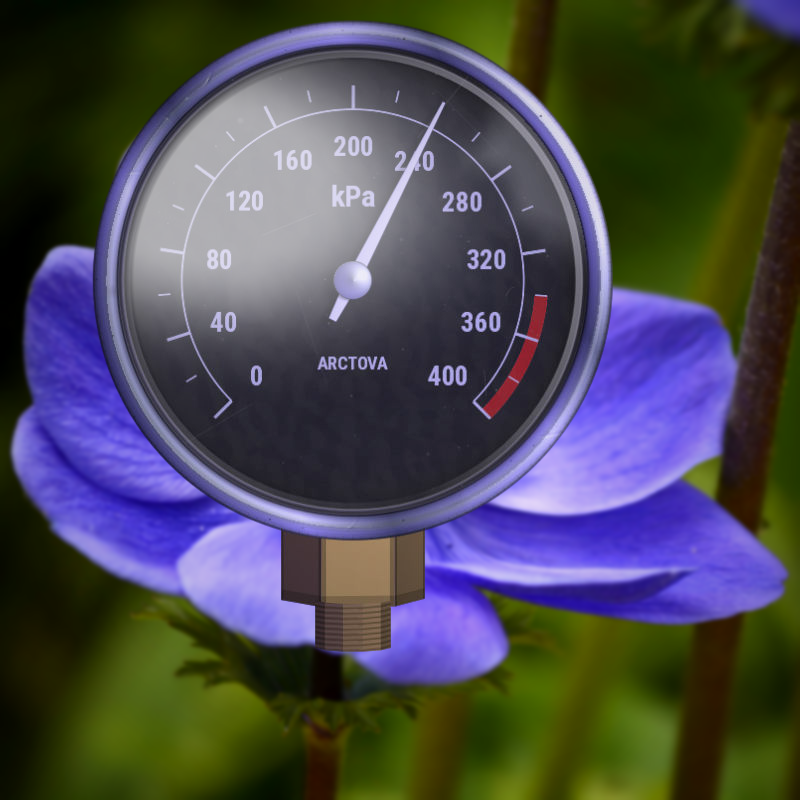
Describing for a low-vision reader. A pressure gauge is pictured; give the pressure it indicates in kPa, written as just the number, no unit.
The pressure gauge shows 240
